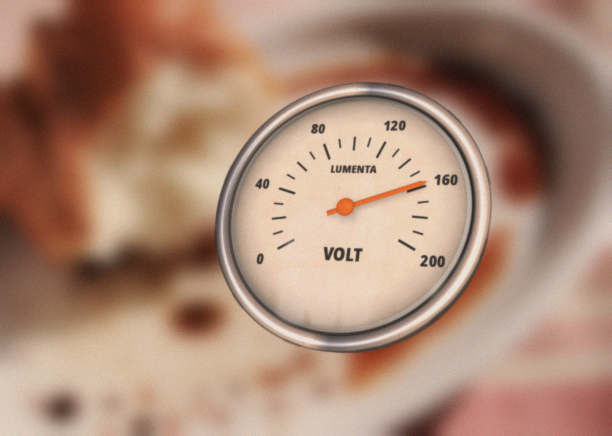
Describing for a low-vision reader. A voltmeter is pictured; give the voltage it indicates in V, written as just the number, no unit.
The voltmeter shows 160
